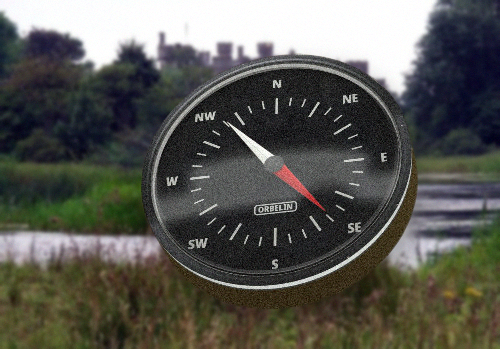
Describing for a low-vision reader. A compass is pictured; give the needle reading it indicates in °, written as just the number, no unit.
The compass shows 140
